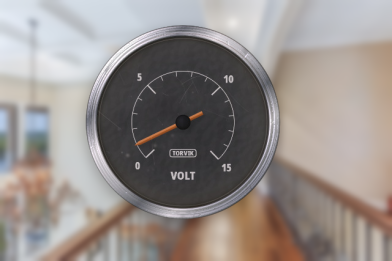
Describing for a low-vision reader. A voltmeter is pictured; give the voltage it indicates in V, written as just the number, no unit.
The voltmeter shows 1
